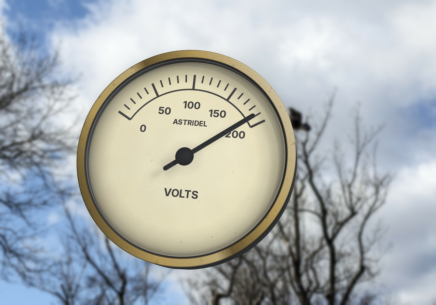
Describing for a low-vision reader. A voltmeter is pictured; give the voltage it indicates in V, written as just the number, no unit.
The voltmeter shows 190
